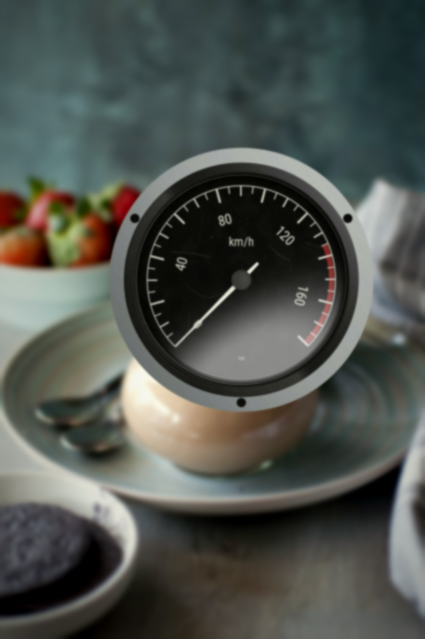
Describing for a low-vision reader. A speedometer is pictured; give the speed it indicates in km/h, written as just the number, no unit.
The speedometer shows 0
